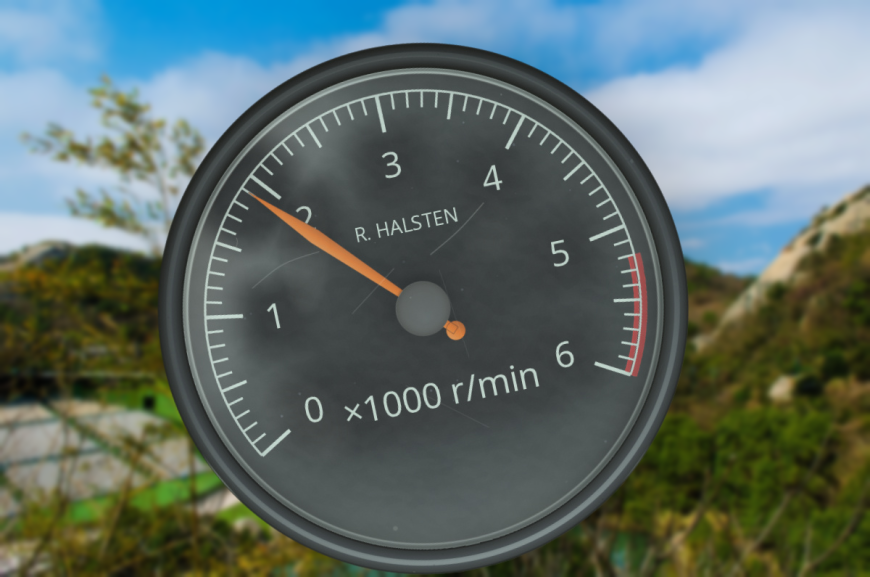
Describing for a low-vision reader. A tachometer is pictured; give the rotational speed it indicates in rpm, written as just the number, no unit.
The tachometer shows 1900
